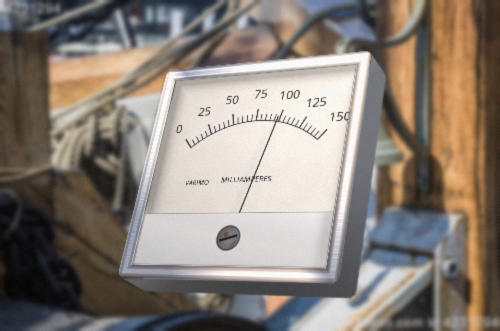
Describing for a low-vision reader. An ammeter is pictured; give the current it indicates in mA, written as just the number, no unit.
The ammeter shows 100
